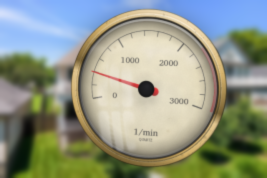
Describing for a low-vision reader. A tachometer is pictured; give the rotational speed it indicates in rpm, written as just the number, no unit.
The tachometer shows 400
